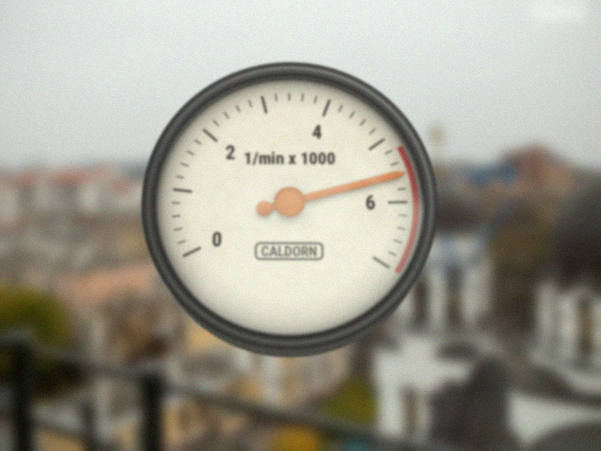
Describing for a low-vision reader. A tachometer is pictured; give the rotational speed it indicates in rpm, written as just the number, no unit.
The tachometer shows 5600
